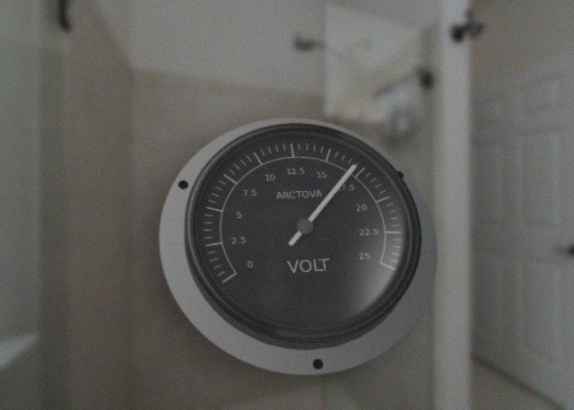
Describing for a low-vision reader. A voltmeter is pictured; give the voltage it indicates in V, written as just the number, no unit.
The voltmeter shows 17
